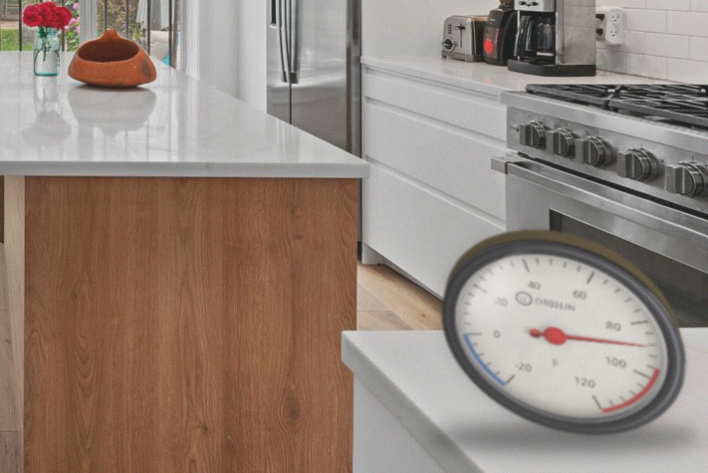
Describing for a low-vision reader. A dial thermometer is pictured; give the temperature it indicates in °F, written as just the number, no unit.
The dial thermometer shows 88
